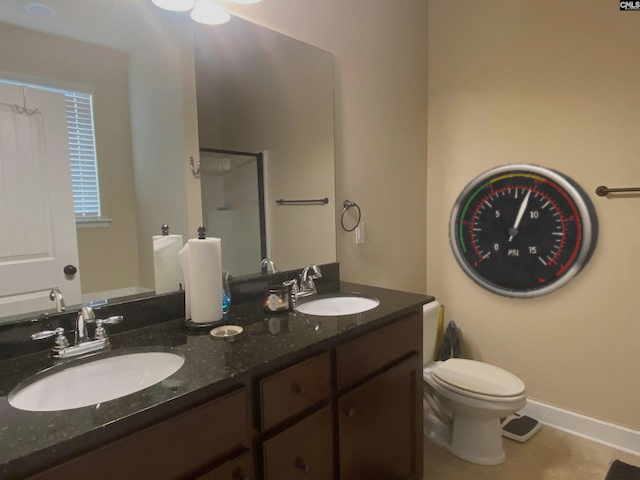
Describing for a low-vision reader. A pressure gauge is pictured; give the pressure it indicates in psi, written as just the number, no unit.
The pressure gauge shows 8.5
